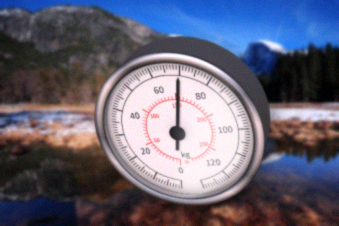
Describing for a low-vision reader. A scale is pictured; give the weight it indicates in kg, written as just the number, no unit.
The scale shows 70
